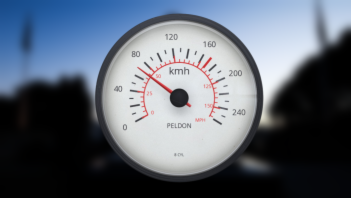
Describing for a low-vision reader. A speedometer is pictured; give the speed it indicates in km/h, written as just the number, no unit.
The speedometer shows 70
